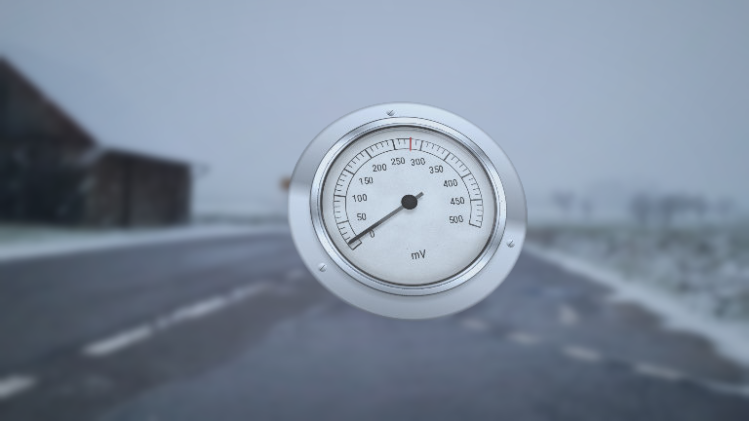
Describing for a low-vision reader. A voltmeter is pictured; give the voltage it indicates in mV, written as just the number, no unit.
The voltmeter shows 10
